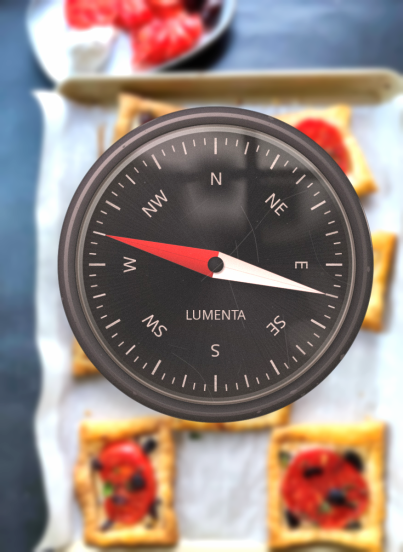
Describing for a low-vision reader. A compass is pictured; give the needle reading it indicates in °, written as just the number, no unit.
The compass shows 285
